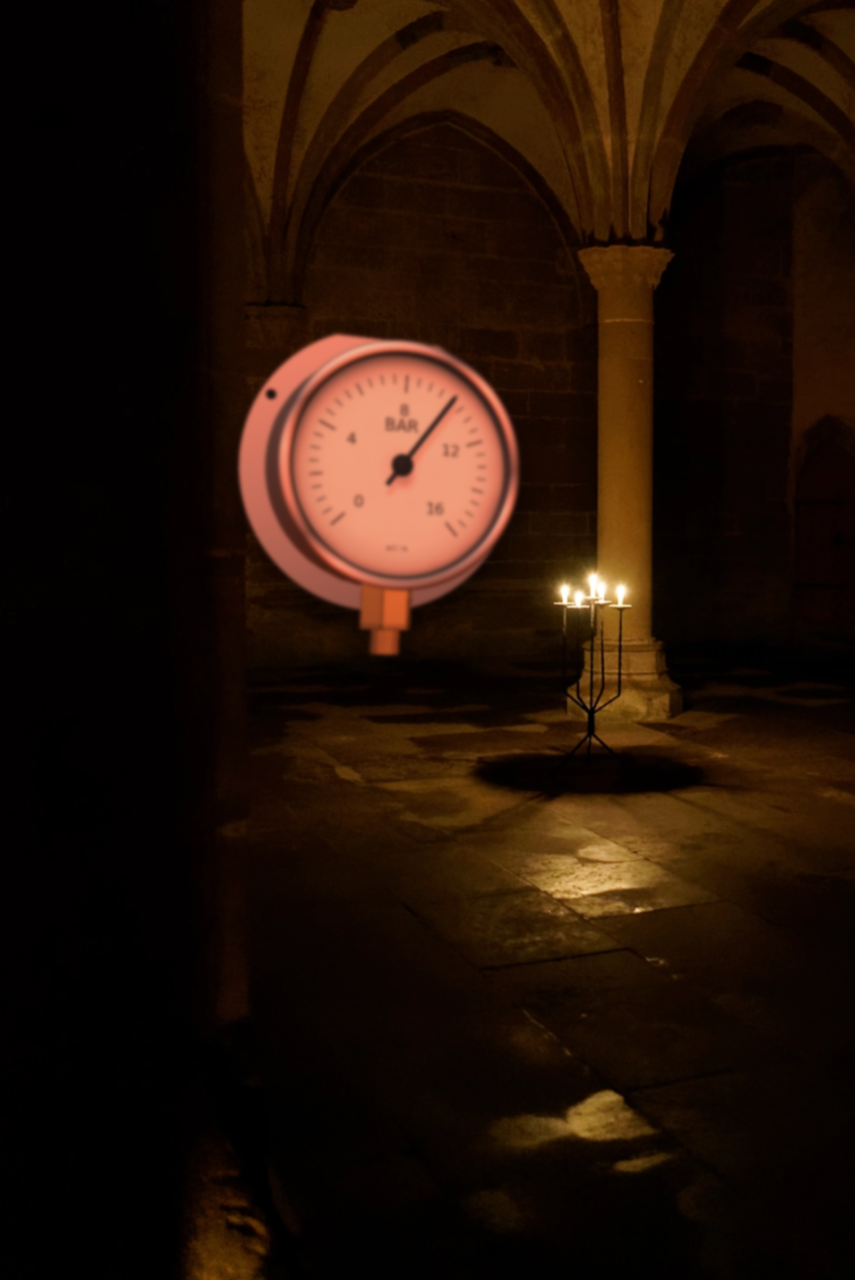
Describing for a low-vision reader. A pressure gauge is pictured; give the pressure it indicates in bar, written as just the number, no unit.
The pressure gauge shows 10
